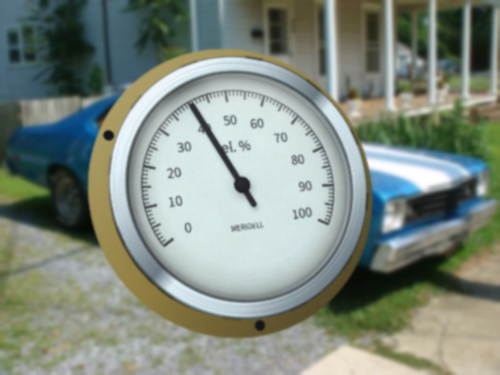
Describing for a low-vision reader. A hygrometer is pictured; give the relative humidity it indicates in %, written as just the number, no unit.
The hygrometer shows 40
